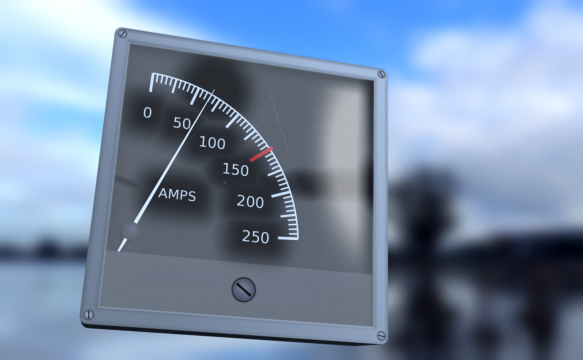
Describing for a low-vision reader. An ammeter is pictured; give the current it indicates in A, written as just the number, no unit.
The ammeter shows 65
